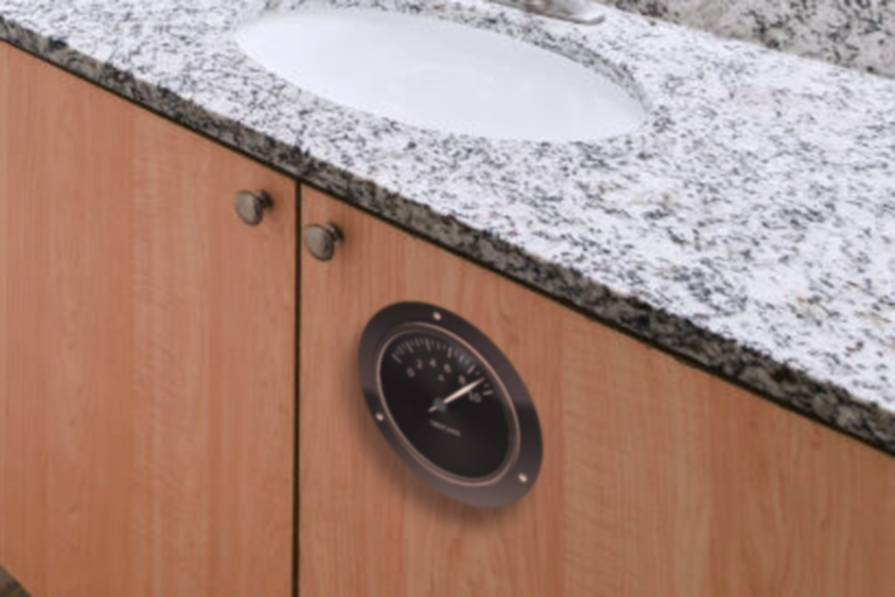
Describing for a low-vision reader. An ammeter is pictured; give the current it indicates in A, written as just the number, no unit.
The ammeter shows 9
